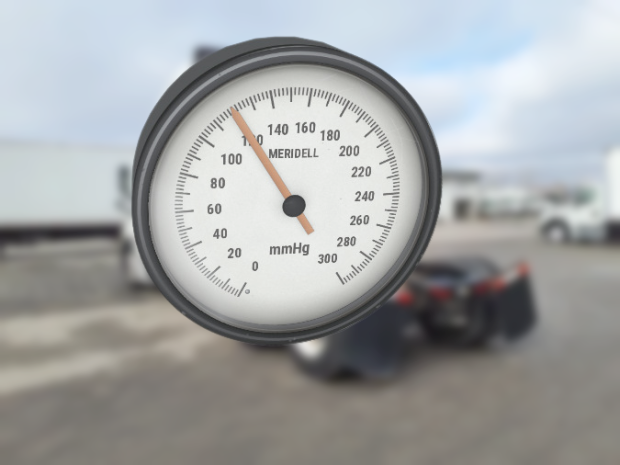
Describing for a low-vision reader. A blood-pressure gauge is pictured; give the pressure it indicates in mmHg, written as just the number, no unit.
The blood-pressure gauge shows 120
